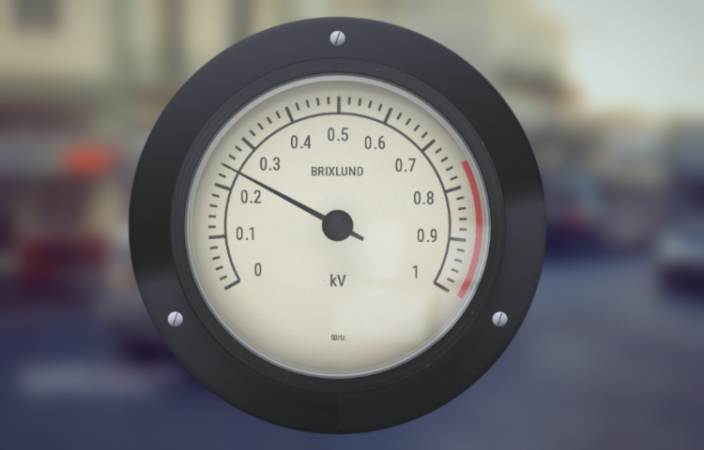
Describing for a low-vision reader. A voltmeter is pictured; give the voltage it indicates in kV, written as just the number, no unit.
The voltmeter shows 0.24
